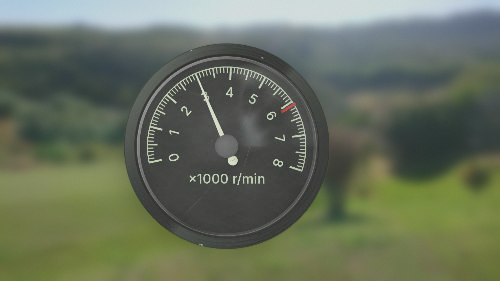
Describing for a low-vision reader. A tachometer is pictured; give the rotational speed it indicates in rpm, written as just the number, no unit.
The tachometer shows 3000
